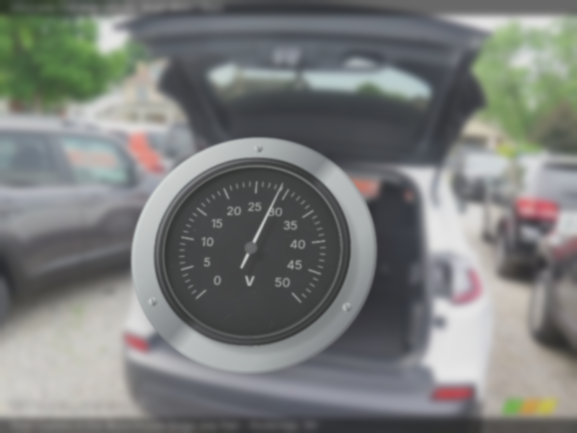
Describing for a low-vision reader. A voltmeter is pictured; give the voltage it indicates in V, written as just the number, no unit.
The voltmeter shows 29
